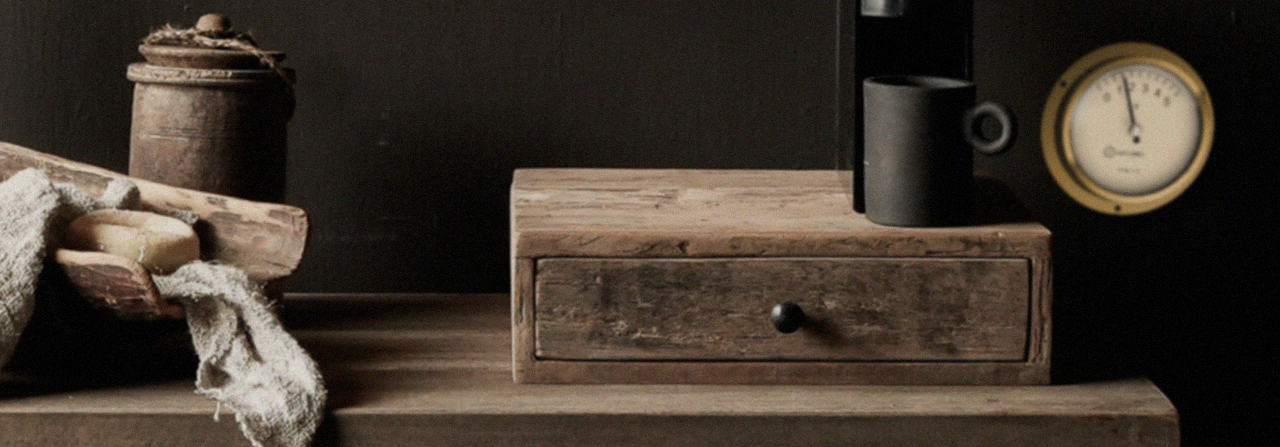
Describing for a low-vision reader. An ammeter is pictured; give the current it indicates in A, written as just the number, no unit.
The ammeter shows 1.5
